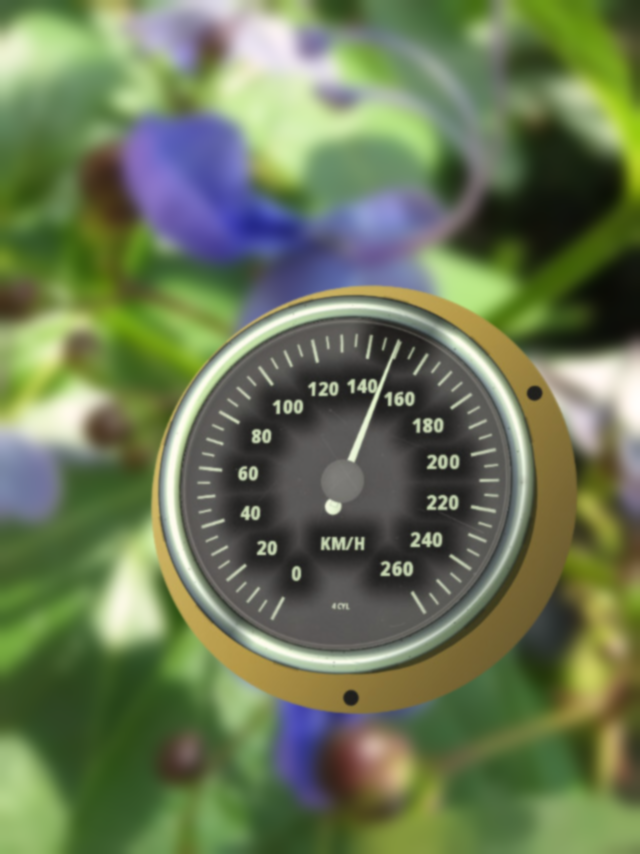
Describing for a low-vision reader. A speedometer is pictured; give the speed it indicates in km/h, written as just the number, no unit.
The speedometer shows 150
